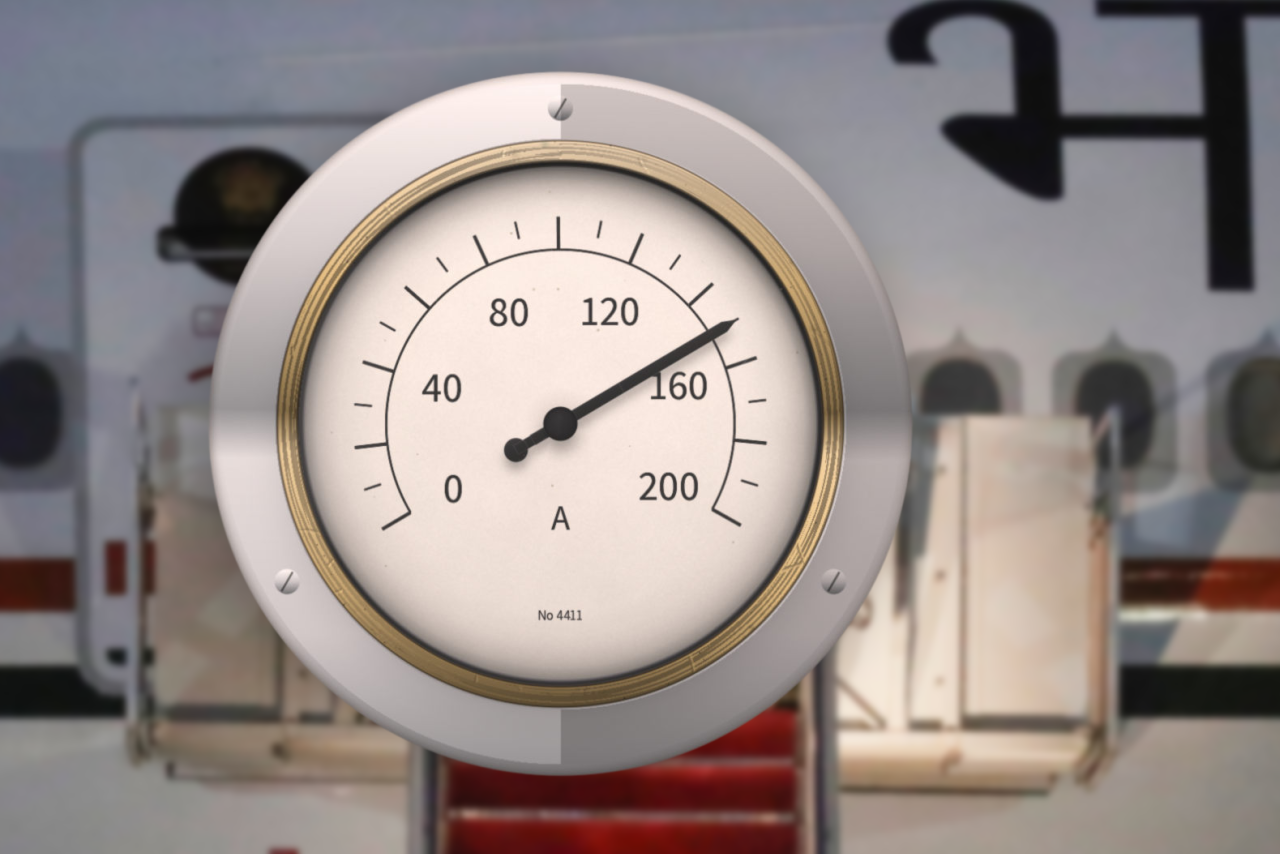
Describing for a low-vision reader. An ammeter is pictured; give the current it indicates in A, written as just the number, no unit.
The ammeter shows 150
